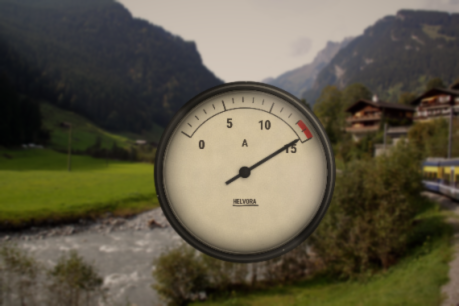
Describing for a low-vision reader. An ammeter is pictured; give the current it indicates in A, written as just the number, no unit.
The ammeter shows 14.5
